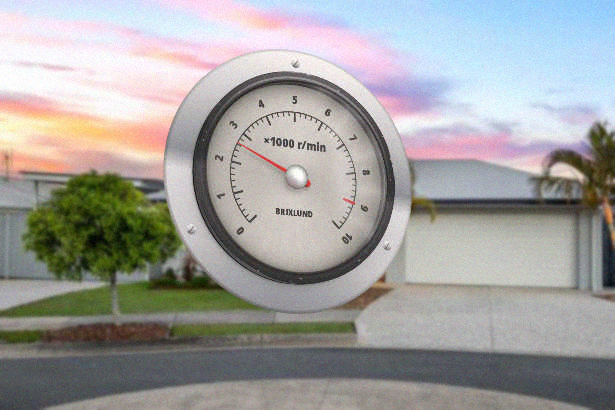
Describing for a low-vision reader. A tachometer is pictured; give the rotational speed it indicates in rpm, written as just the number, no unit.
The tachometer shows 2600
